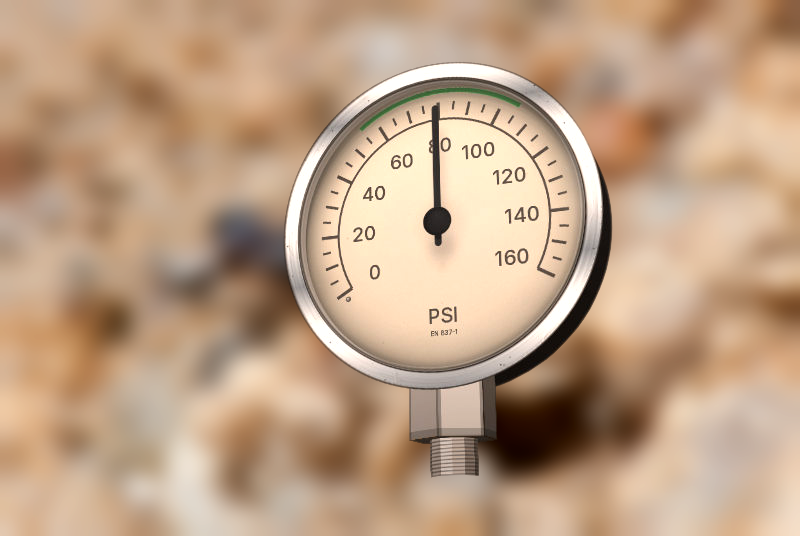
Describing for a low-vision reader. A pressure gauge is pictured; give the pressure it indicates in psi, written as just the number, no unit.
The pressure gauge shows 80
